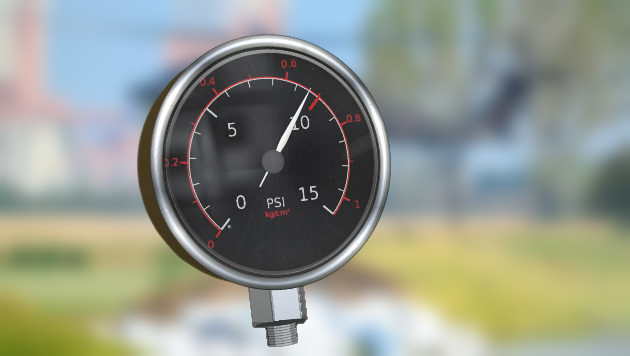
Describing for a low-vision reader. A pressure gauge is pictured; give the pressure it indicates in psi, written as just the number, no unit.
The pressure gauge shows 9.5
